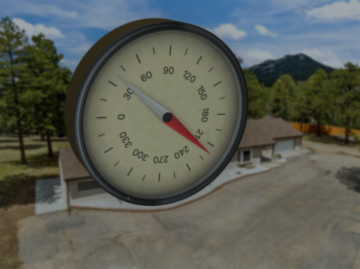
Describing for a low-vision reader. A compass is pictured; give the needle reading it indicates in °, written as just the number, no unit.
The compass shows 217.5
